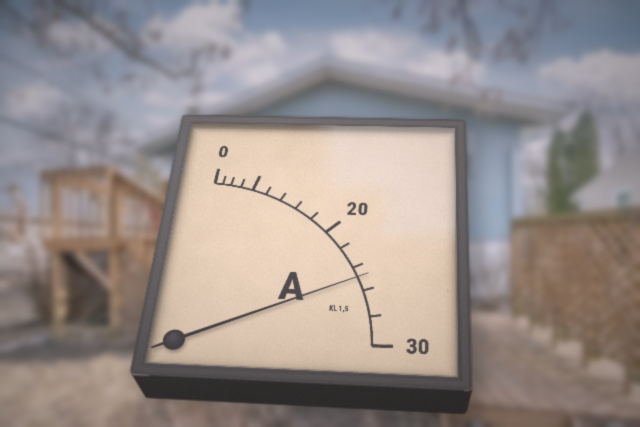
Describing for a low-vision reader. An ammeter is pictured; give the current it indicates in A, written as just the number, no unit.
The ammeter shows 25
